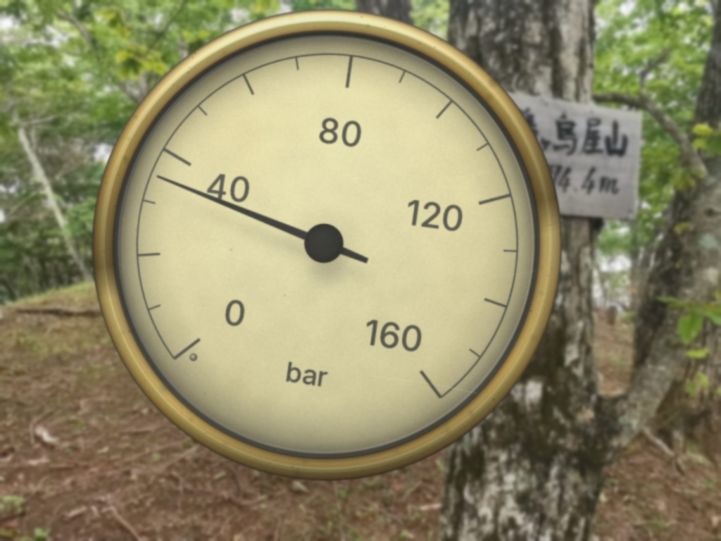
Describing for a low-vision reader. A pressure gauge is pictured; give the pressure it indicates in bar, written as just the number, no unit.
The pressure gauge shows 35
